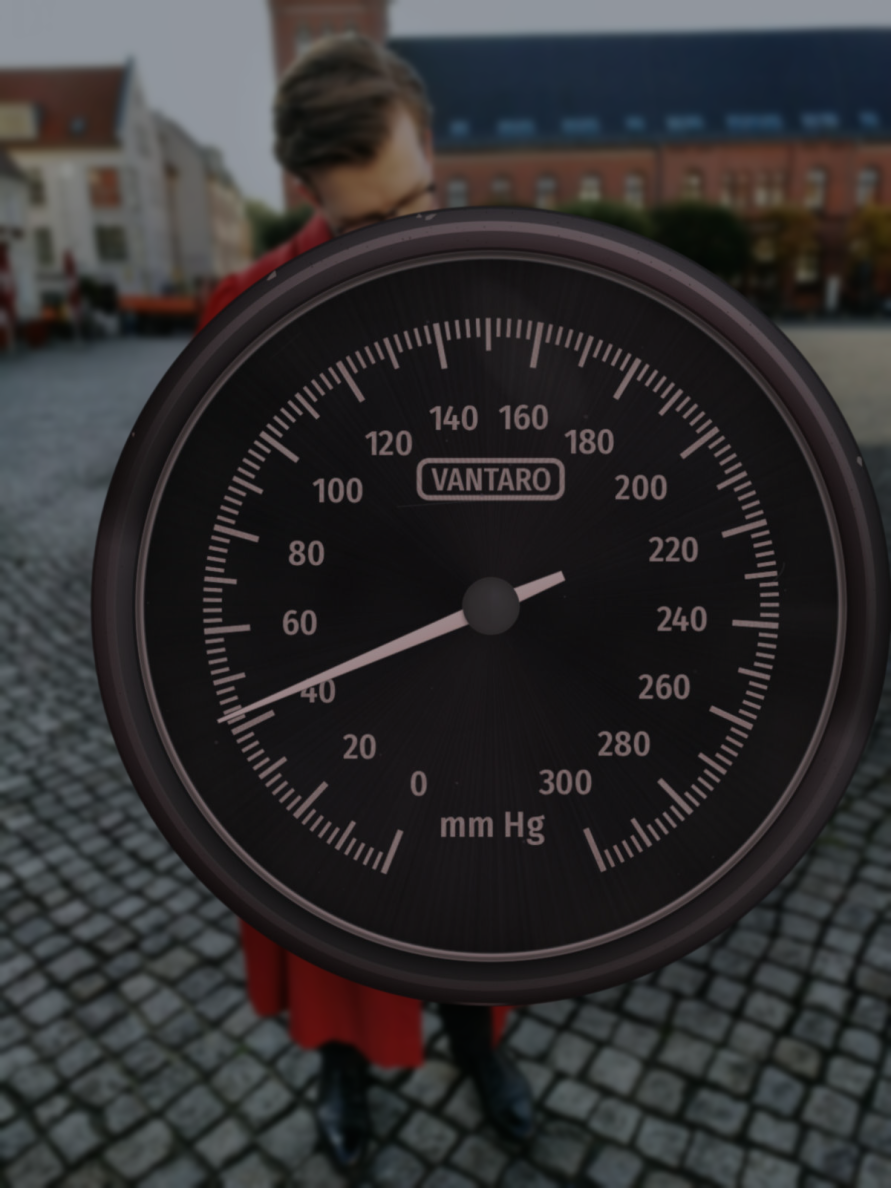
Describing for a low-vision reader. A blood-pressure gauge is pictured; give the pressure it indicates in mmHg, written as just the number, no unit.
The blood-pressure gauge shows 43
